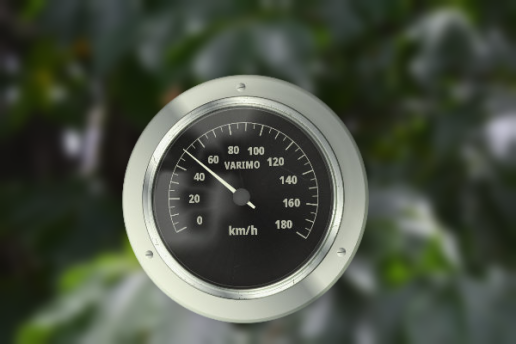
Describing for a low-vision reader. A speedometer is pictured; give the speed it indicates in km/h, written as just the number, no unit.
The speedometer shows 50
